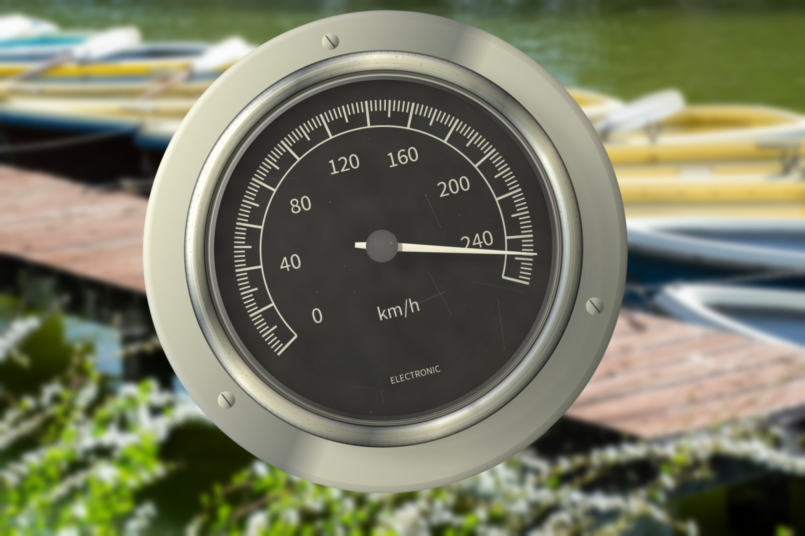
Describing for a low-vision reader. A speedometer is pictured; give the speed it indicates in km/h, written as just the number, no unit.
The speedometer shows 248
